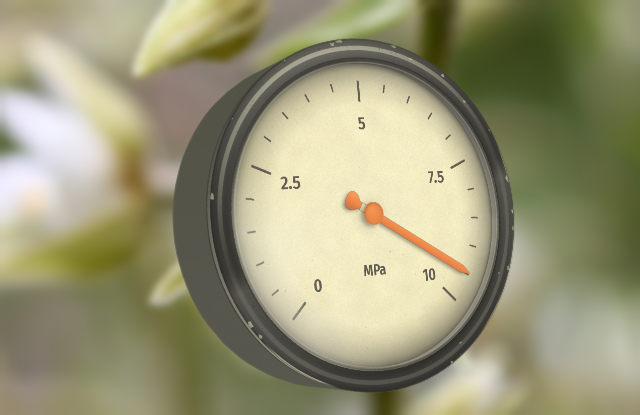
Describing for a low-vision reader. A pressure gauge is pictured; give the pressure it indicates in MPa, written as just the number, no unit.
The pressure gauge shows 9.5
